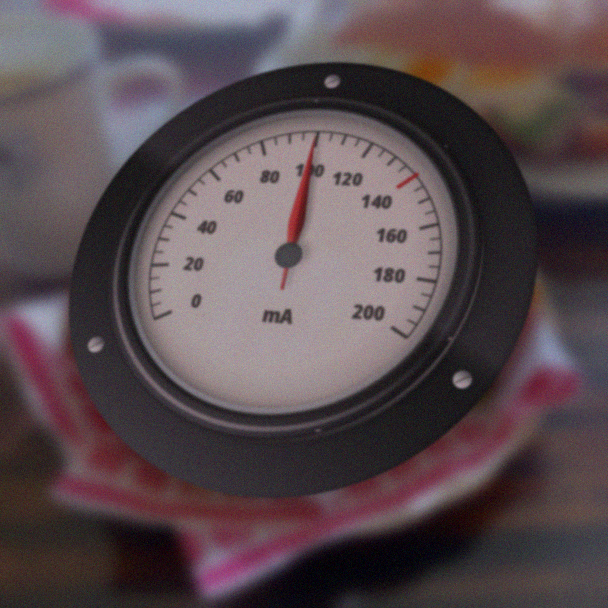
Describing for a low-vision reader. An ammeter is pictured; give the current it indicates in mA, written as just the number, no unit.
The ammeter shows 100
